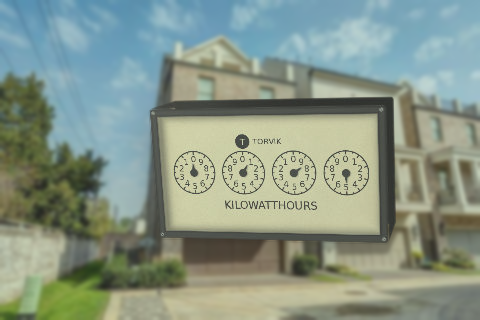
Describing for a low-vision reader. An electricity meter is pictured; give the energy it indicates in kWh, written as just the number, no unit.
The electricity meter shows 85
